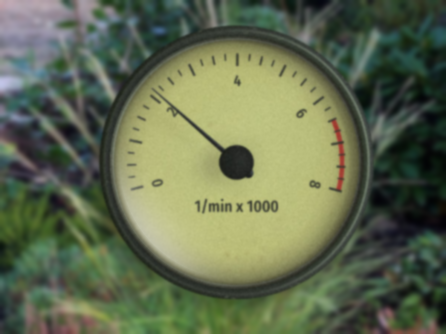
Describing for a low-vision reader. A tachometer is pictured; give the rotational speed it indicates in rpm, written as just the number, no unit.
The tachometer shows 2125
